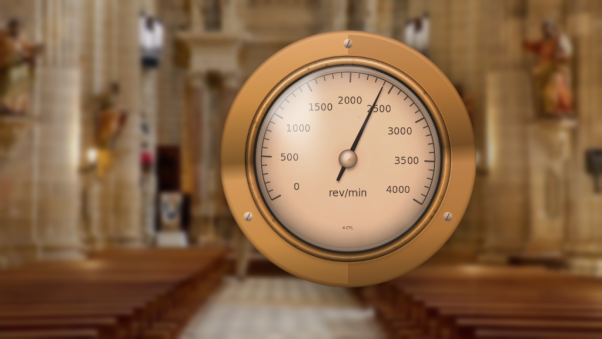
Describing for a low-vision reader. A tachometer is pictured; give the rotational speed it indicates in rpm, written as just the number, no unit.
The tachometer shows 2400
